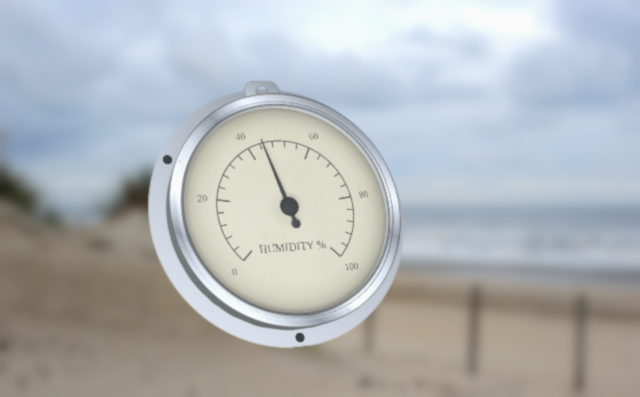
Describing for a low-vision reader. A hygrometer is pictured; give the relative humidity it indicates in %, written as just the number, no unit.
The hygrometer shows 44
